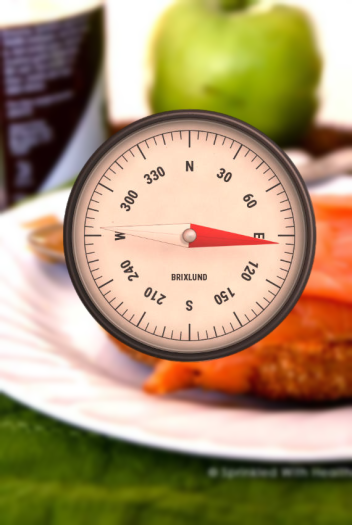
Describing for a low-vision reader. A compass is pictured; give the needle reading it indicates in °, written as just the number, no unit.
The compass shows 95
